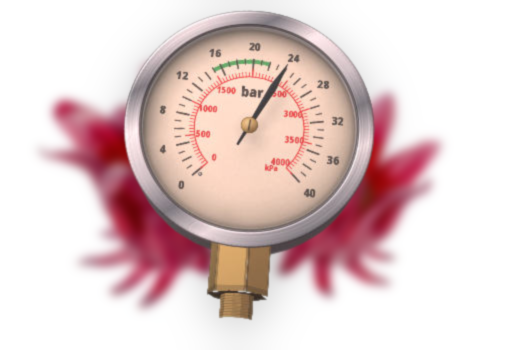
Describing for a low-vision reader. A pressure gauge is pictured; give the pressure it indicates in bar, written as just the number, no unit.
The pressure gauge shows 24
